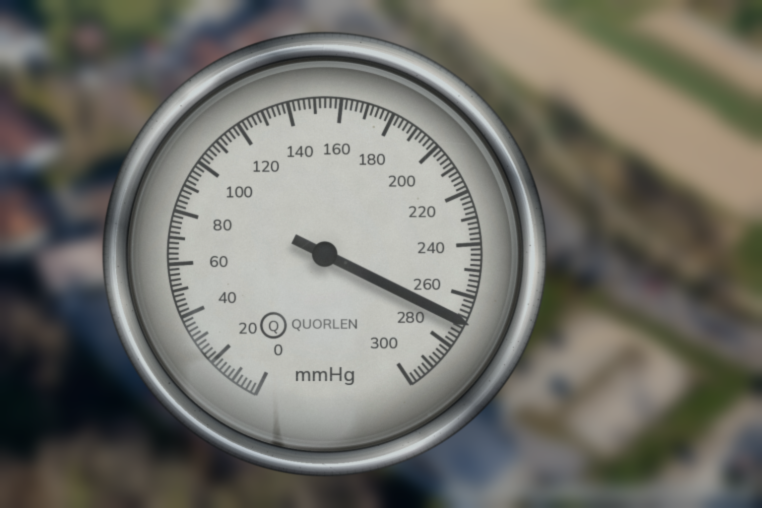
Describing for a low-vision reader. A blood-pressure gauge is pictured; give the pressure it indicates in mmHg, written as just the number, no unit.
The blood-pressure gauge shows 270
